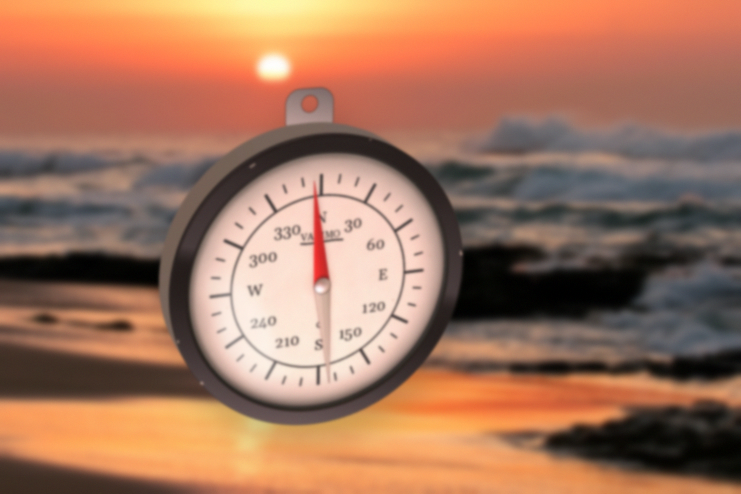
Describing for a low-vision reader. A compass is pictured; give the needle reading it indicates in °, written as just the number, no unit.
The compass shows 355
